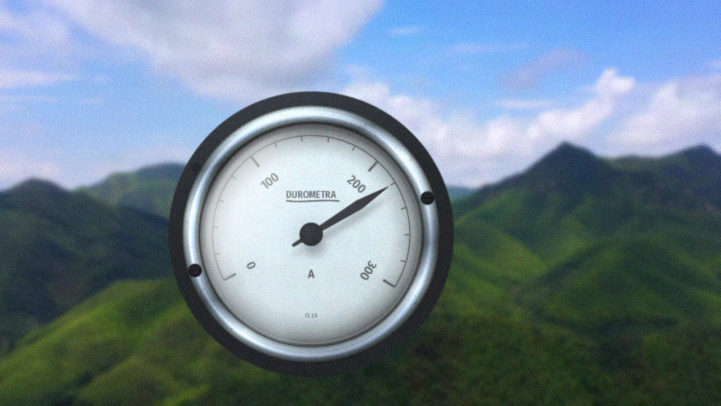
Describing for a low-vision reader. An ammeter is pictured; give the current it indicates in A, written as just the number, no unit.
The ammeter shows 220
